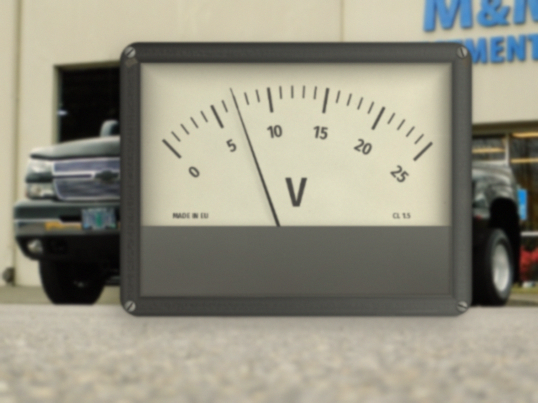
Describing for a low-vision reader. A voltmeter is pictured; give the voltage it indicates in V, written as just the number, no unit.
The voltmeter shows 7
